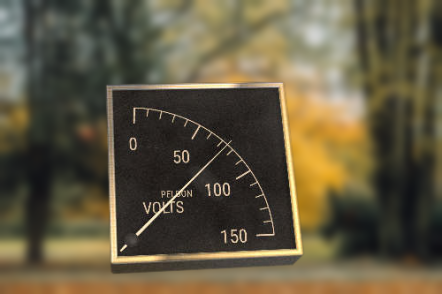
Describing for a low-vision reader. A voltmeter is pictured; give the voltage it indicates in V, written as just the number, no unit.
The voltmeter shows 75
